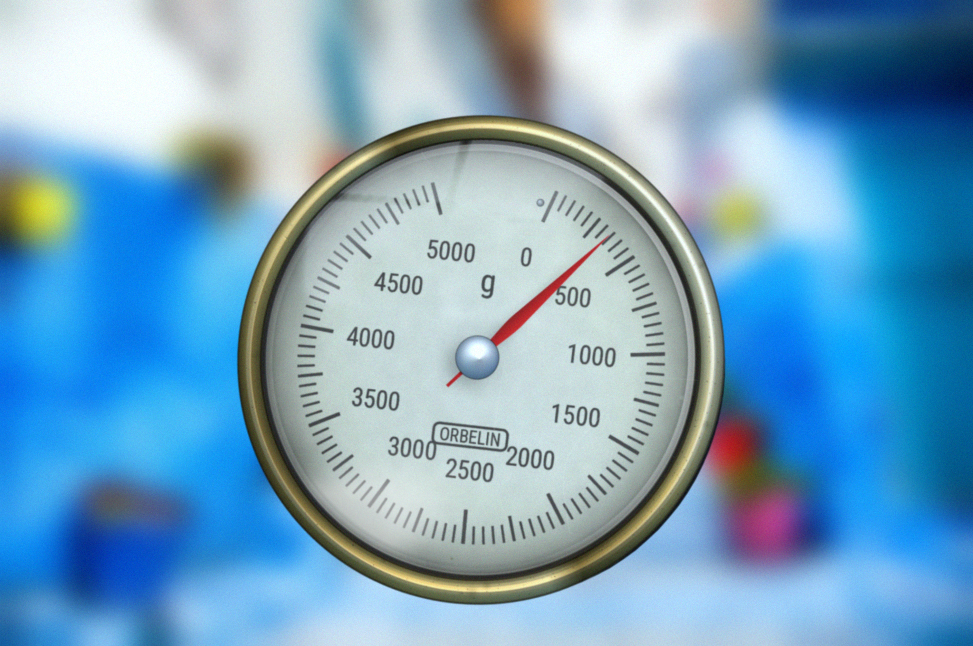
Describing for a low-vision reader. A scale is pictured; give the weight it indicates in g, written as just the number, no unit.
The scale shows 350
